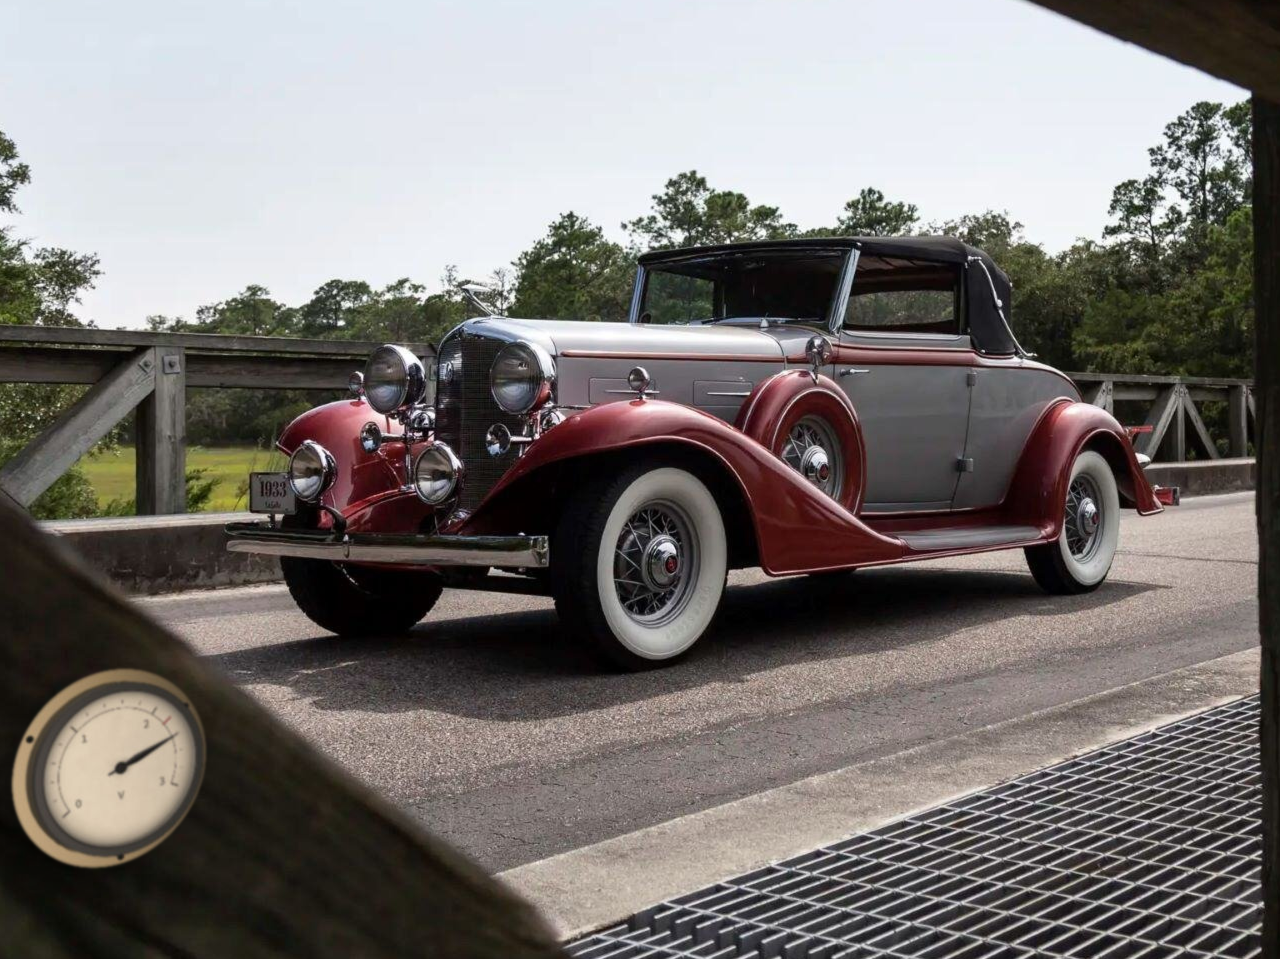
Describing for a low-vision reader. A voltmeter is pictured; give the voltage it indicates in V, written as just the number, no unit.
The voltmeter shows 2.4
